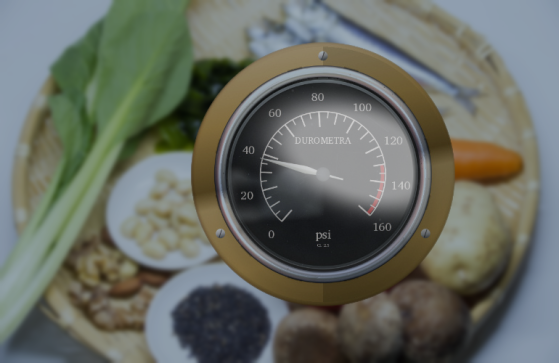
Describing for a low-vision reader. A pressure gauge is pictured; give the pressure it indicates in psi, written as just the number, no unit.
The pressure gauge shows 37.5
